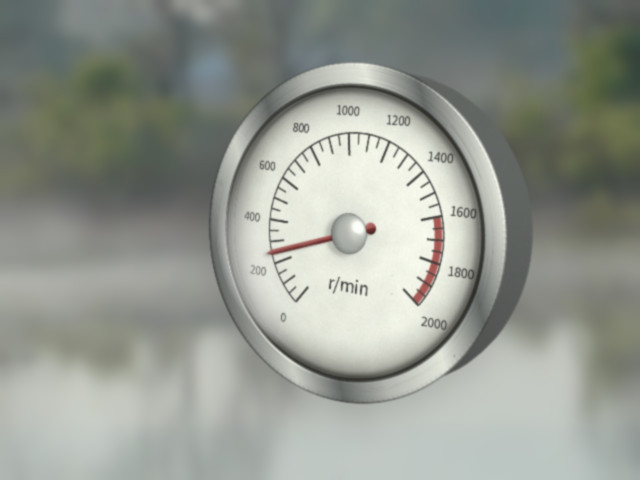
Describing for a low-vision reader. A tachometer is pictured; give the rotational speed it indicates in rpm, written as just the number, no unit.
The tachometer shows 250
